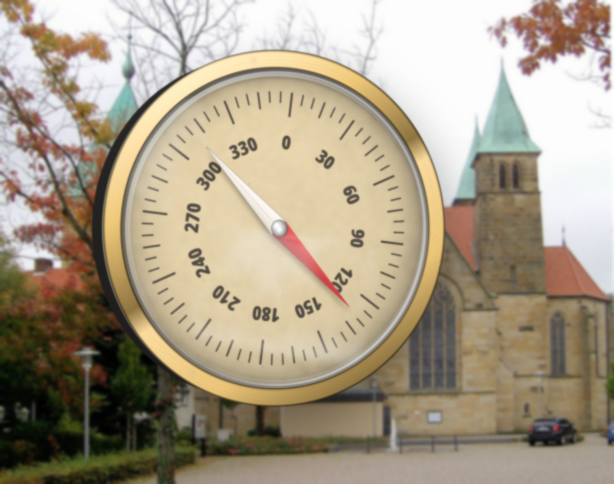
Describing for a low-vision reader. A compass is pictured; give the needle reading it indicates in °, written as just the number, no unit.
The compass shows 130
